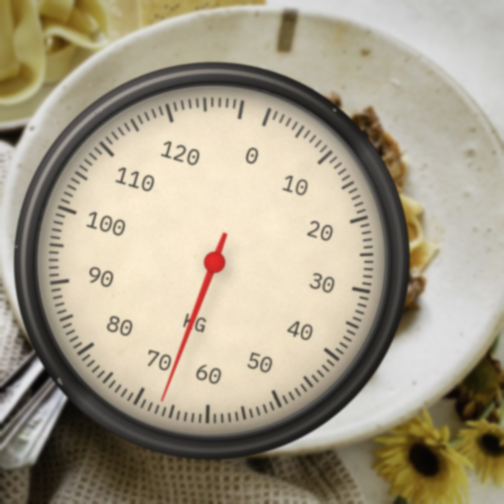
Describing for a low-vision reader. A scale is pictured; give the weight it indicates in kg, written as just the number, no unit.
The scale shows 67
